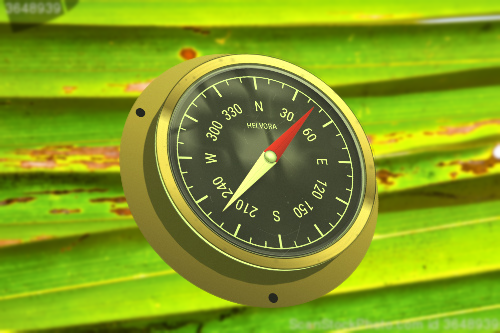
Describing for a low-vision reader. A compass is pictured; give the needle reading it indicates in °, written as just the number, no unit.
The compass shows 45
